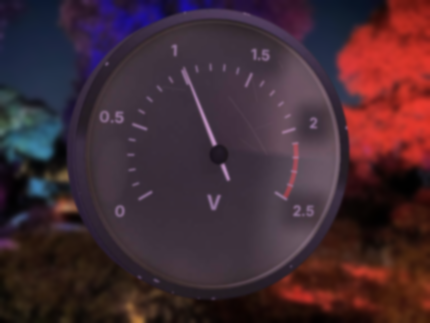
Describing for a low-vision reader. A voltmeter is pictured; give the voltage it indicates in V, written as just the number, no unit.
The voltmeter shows 1
